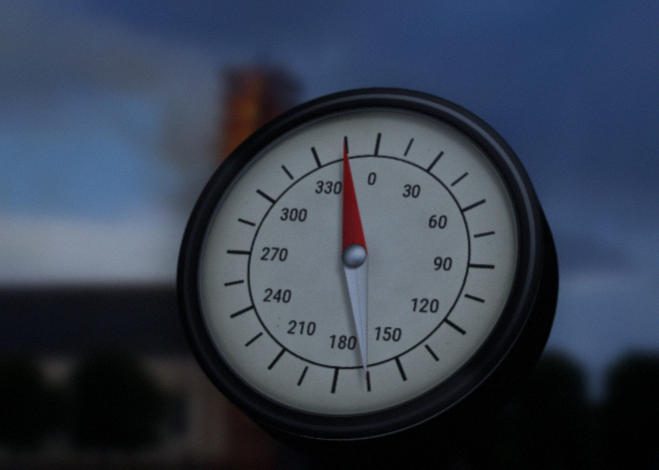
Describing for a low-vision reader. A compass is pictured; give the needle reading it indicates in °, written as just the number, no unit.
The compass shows 345
